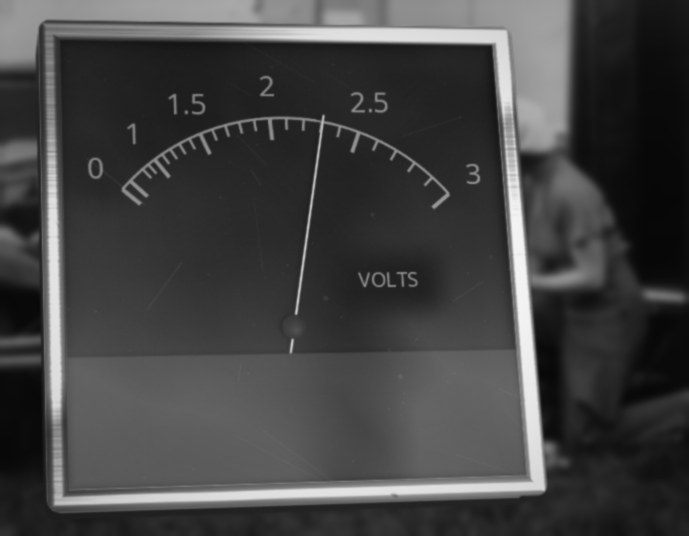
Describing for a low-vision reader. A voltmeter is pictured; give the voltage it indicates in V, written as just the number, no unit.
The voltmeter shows 2.3
